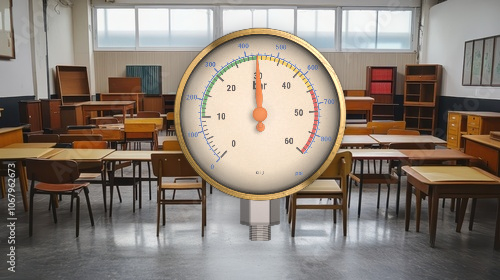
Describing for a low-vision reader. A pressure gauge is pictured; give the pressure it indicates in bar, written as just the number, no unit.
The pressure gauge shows 30
